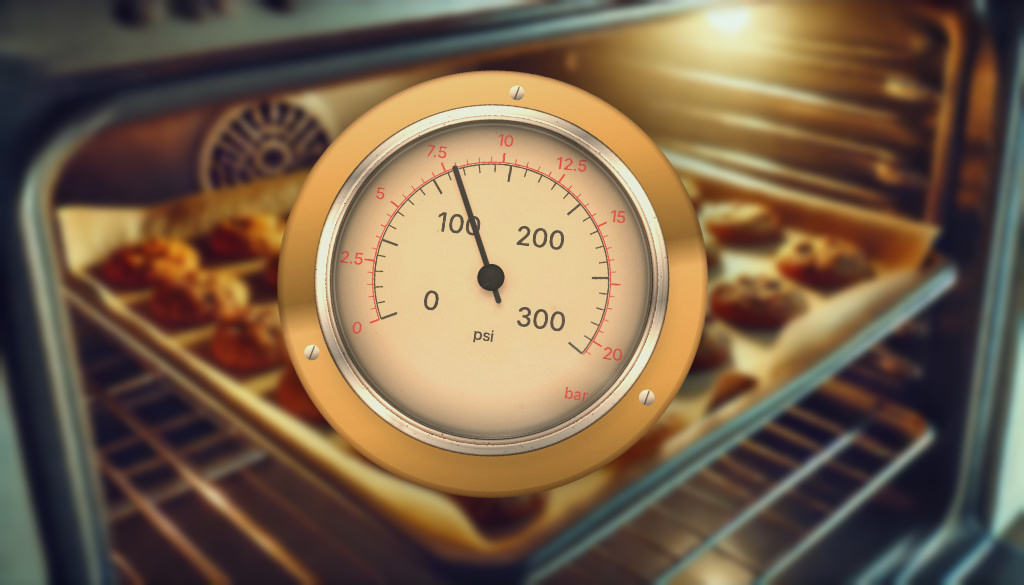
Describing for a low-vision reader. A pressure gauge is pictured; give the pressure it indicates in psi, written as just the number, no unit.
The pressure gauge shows 115
